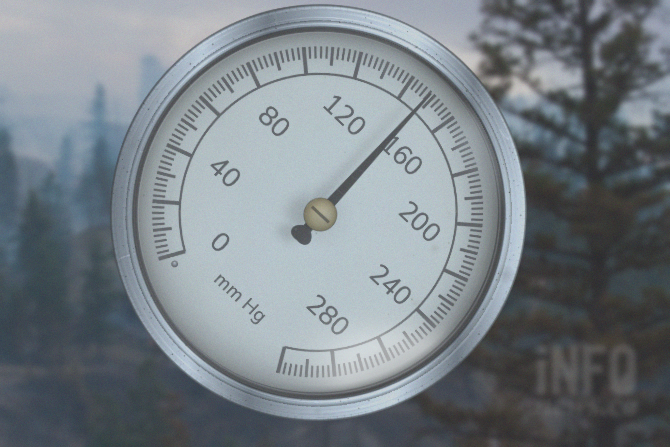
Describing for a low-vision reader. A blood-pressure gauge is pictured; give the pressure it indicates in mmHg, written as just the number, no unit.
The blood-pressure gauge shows 148
